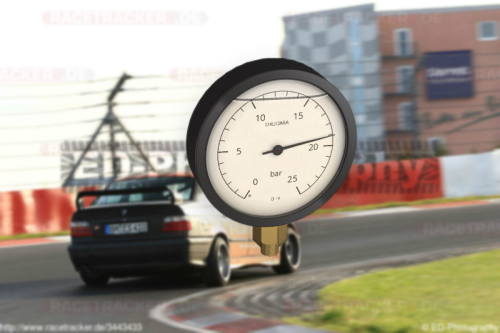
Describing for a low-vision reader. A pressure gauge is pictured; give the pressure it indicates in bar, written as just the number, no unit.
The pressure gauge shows 19
